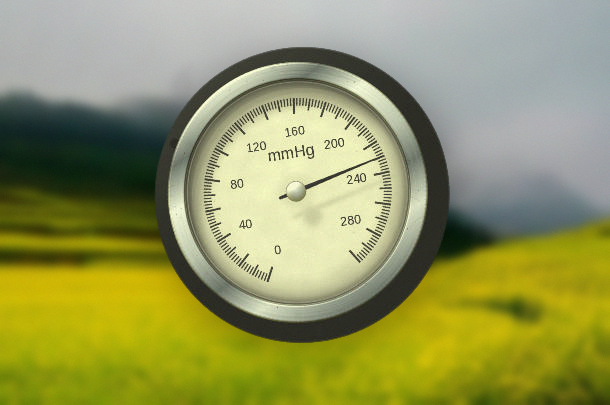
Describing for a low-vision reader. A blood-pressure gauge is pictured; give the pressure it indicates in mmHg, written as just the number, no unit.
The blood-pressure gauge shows 230
